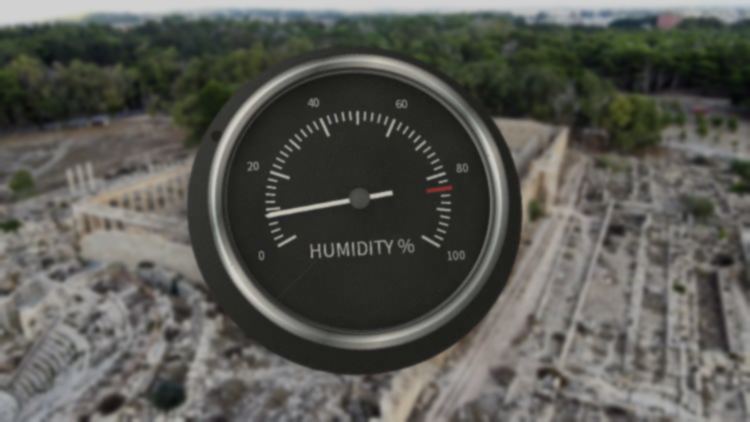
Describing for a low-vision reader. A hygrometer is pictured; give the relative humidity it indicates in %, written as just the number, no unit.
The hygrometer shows 8
